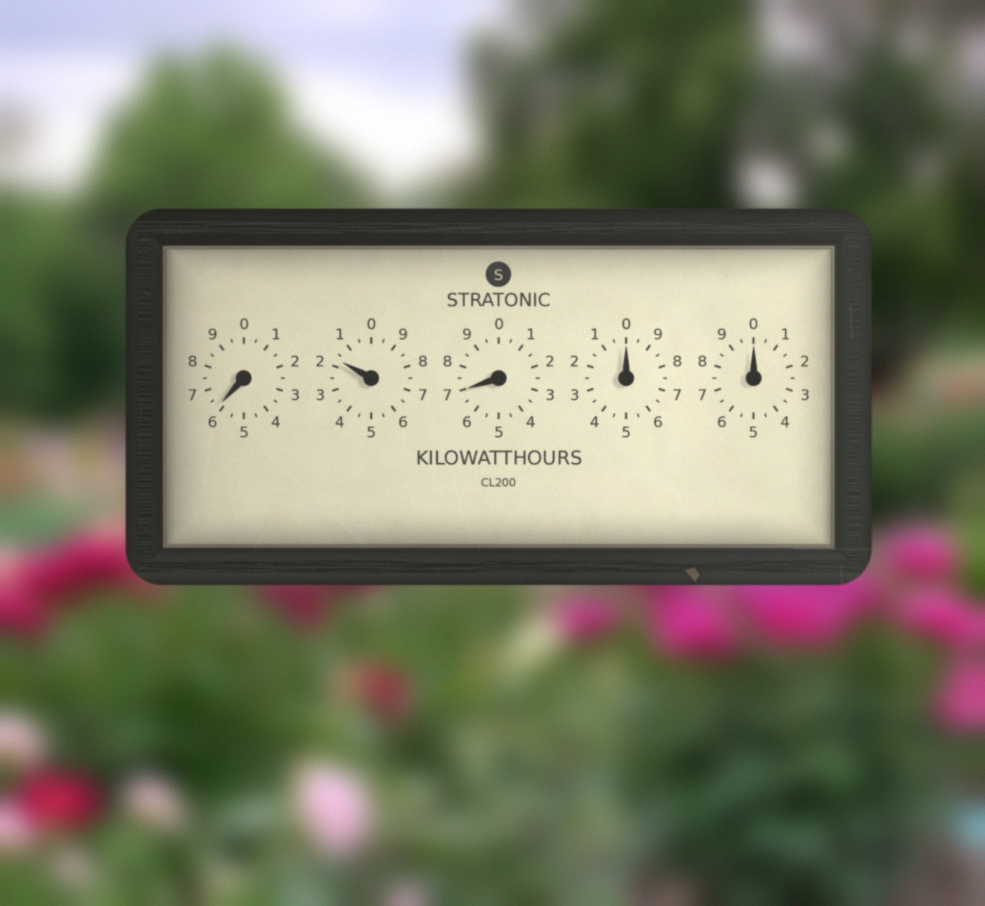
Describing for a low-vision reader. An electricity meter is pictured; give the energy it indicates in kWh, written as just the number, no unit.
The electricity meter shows 61700
